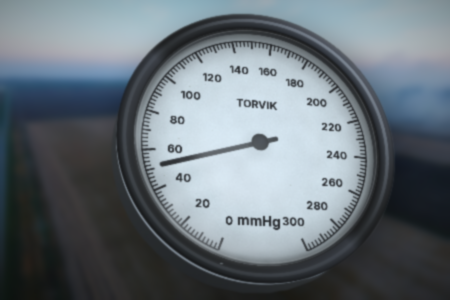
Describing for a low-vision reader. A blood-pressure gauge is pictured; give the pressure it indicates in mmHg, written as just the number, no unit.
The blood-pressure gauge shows 50
